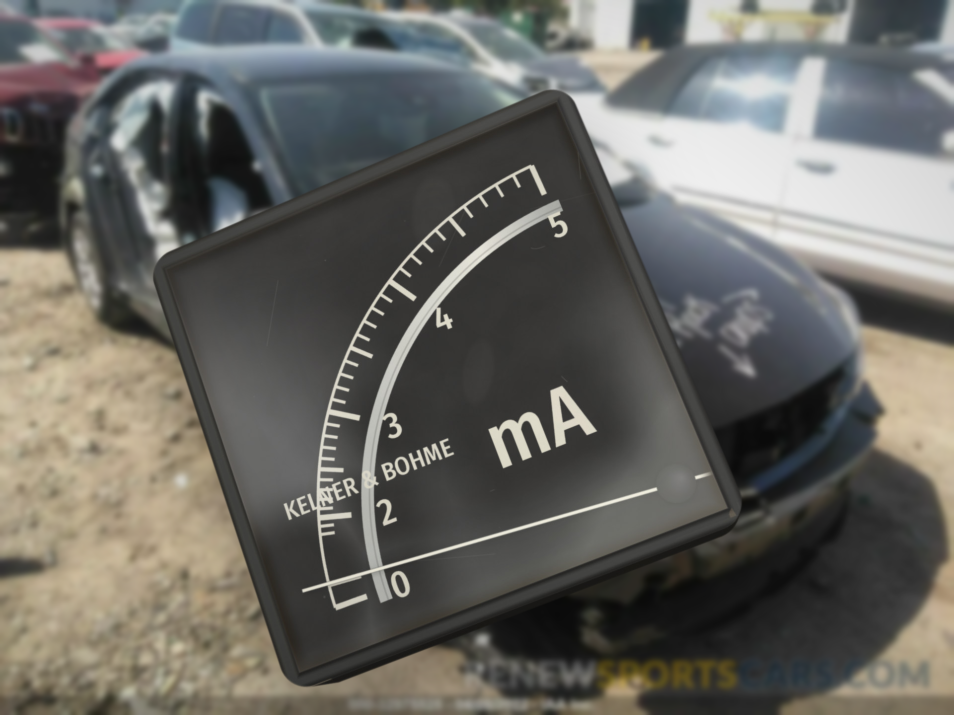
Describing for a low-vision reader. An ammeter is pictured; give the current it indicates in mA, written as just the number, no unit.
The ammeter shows 1
